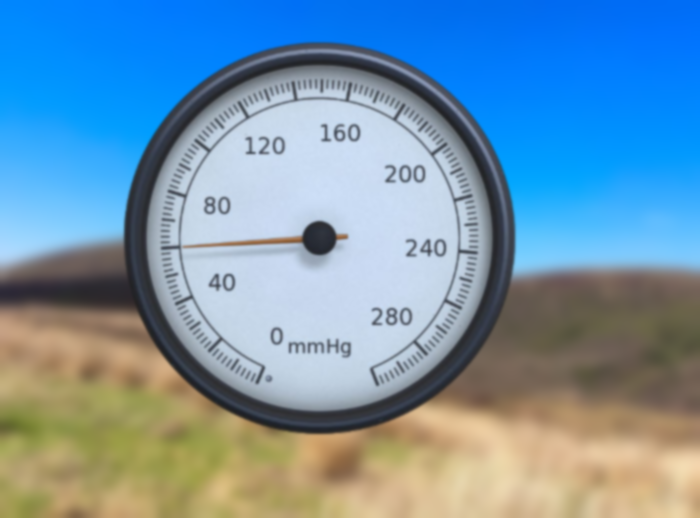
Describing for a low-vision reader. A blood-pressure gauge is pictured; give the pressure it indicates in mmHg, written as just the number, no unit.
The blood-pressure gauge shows 60
